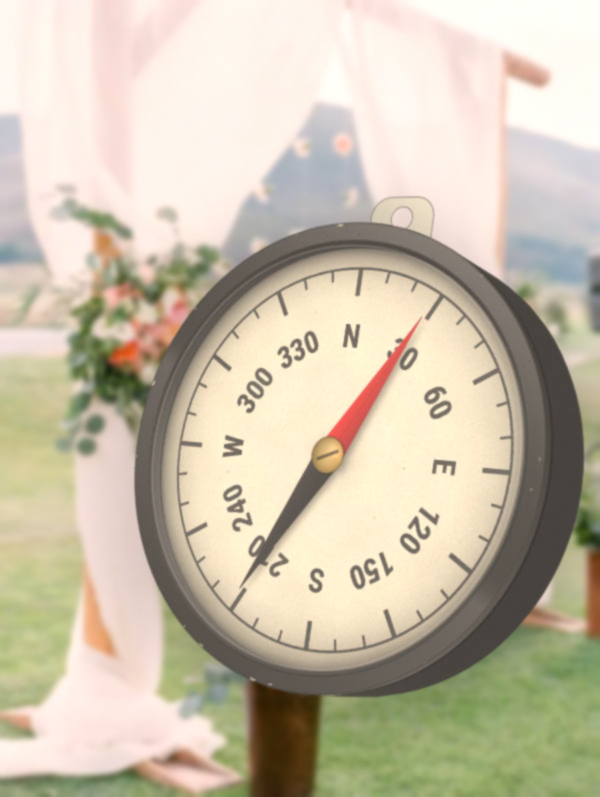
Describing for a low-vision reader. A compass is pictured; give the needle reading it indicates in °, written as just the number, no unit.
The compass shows 30
